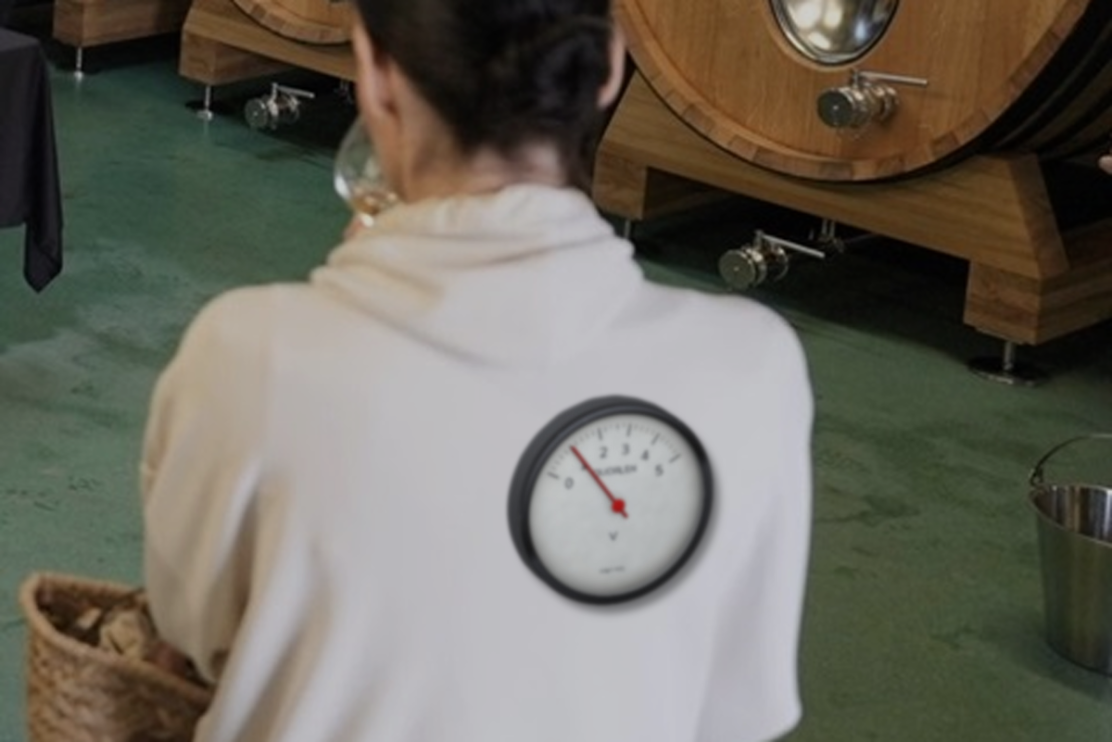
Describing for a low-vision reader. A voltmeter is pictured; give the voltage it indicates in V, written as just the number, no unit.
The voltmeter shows 1
